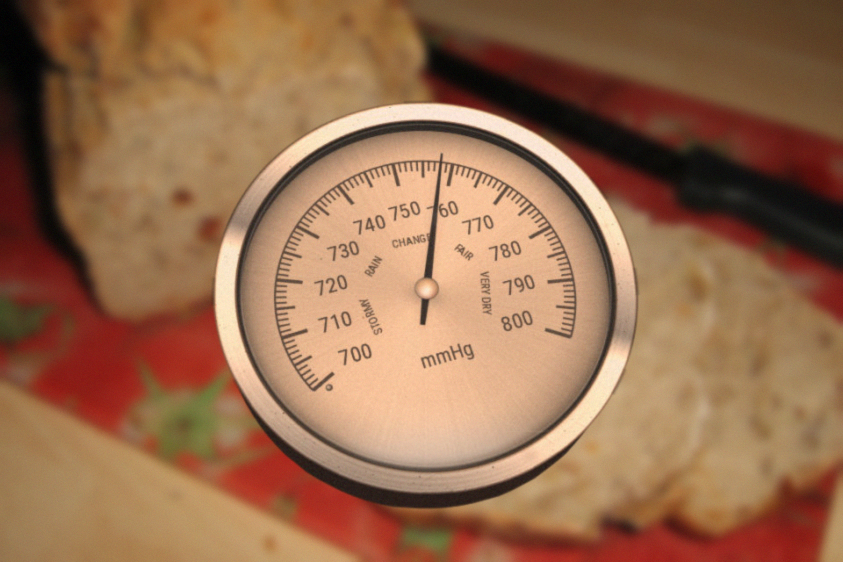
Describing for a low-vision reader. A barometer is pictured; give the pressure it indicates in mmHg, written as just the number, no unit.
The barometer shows 758
